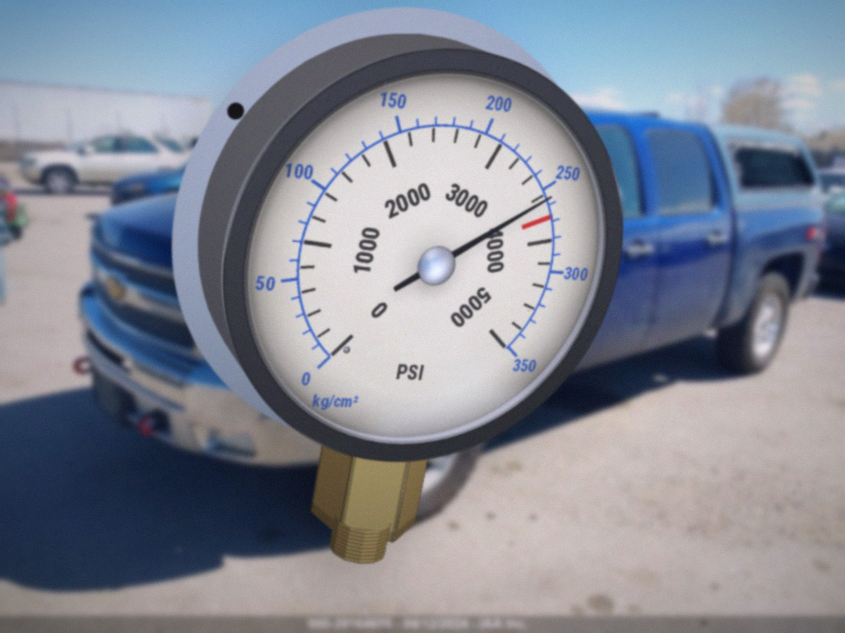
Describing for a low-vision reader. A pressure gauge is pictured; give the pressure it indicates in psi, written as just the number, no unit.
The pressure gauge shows 3600
